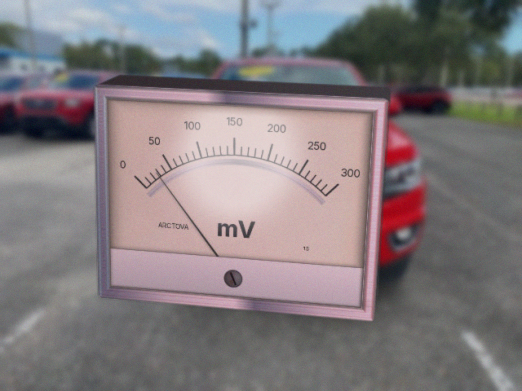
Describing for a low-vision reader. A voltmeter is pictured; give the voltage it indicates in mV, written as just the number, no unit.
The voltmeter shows 30
